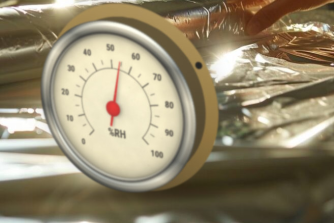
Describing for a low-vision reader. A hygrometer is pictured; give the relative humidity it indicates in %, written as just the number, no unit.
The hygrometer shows 55
